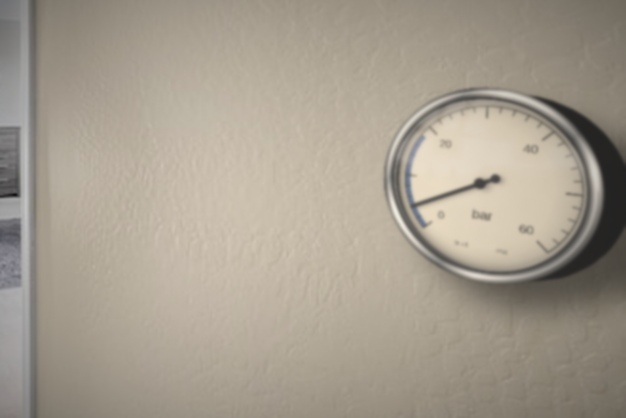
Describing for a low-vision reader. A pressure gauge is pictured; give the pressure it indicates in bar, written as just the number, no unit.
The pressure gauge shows 4
